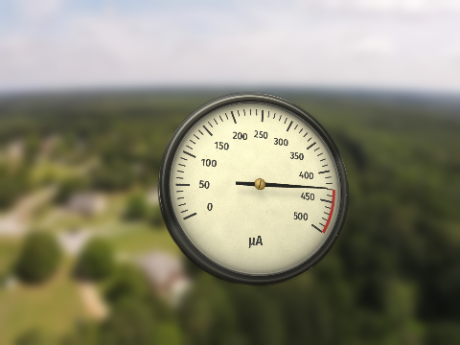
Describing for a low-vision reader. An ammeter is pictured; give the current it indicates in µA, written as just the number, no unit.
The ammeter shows 430
